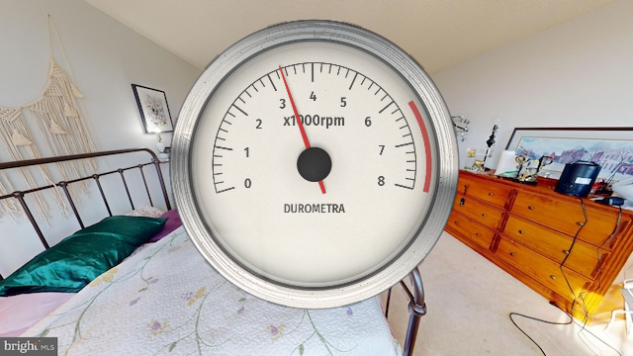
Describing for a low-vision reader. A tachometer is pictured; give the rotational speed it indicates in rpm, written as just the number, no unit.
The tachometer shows 3300
